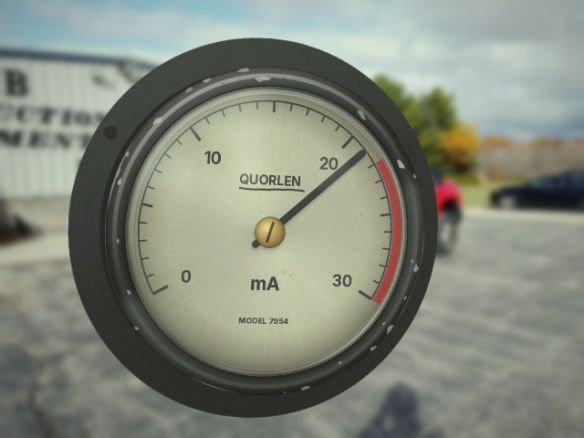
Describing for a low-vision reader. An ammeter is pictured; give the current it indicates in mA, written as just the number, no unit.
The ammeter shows 21
